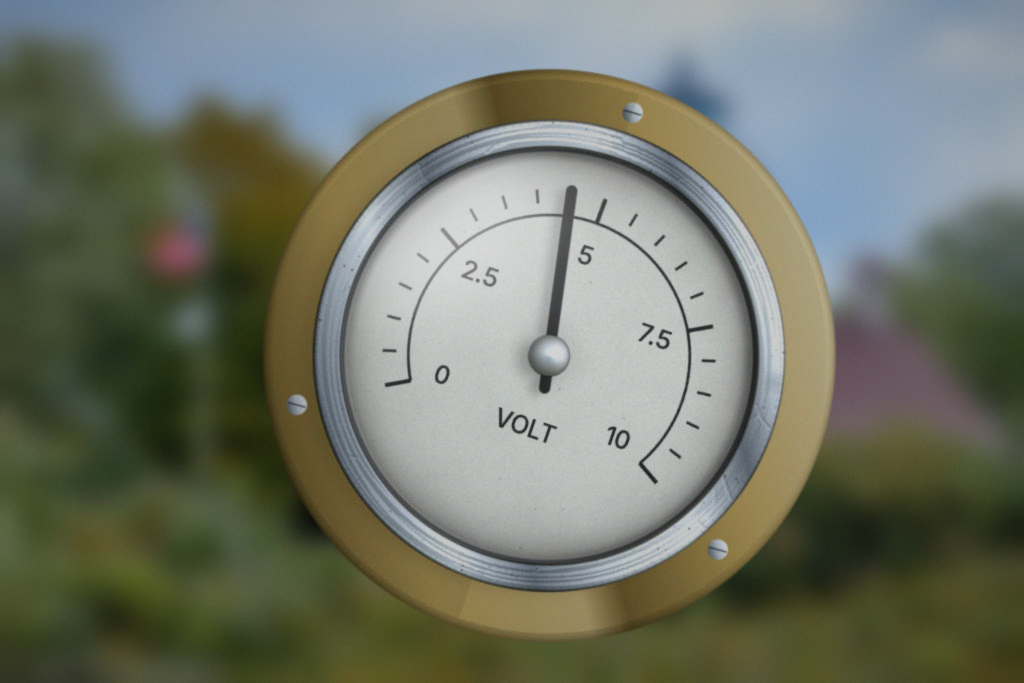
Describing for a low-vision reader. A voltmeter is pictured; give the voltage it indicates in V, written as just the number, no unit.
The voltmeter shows 4.5
